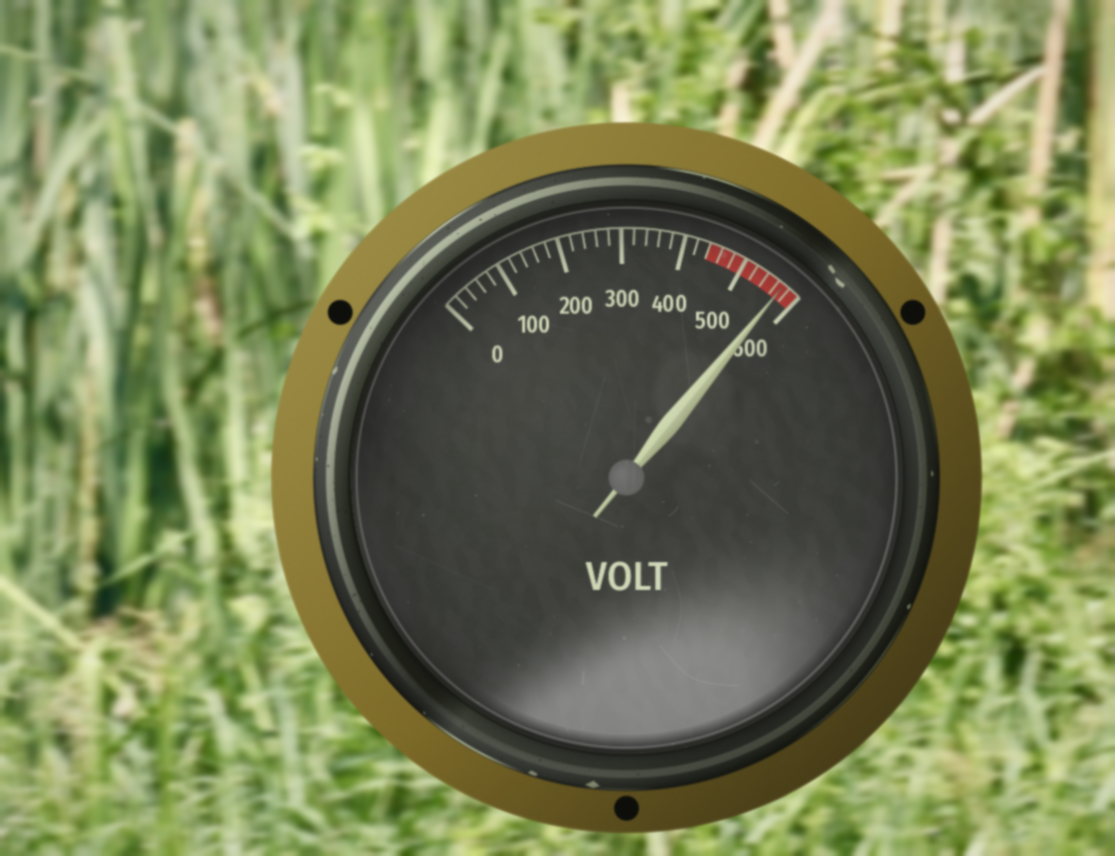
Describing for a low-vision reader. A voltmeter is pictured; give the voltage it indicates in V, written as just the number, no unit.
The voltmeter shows 570
